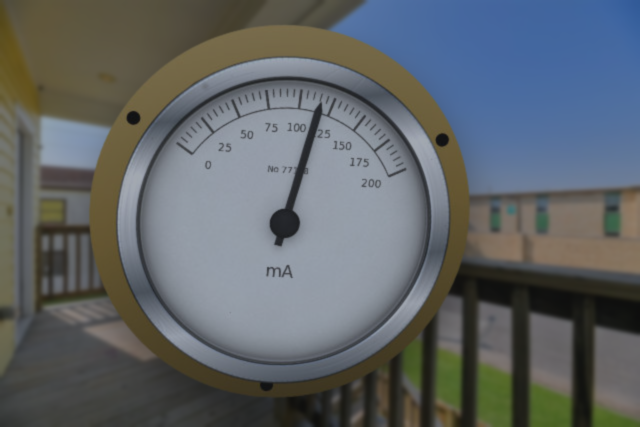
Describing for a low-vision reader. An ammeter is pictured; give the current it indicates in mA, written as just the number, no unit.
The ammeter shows 115
